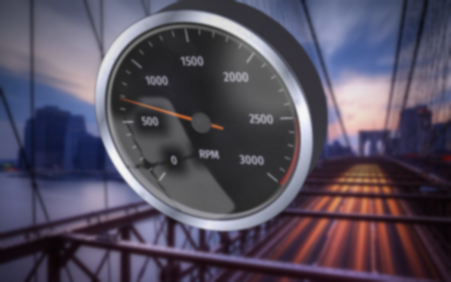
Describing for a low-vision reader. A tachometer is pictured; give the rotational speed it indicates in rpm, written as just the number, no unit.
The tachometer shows 700
